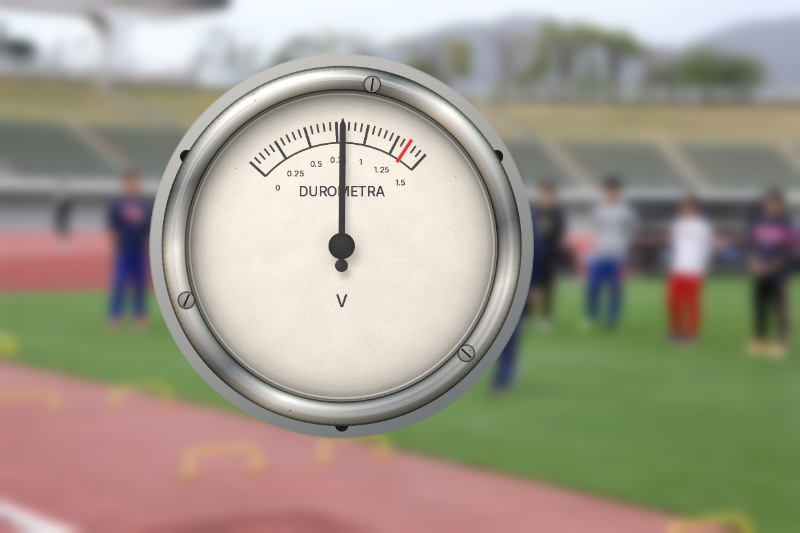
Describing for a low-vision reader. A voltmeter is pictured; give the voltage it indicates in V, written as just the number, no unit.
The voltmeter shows 0.8
